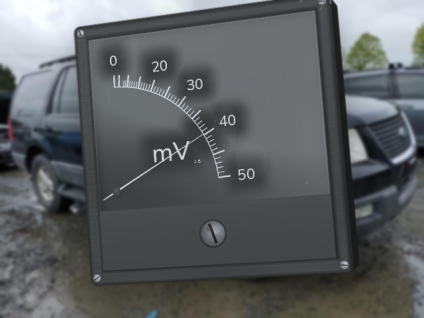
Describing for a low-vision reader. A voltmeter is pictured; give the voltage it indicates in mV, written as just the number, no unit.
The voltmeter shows 40
